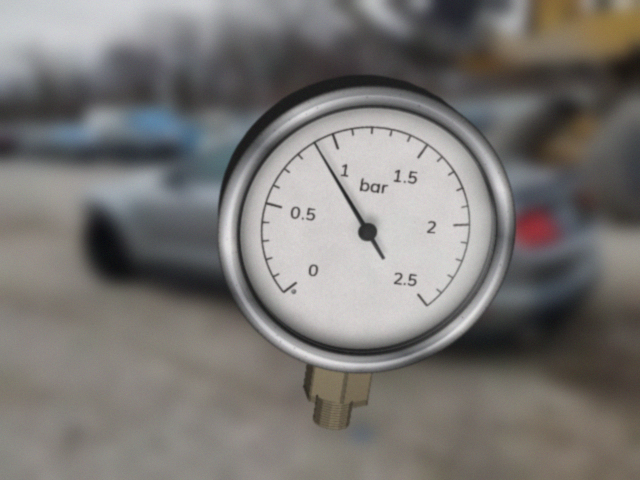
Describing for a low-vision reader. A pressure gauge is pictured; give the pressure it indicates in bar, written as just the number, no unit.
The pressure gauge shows 0.9
